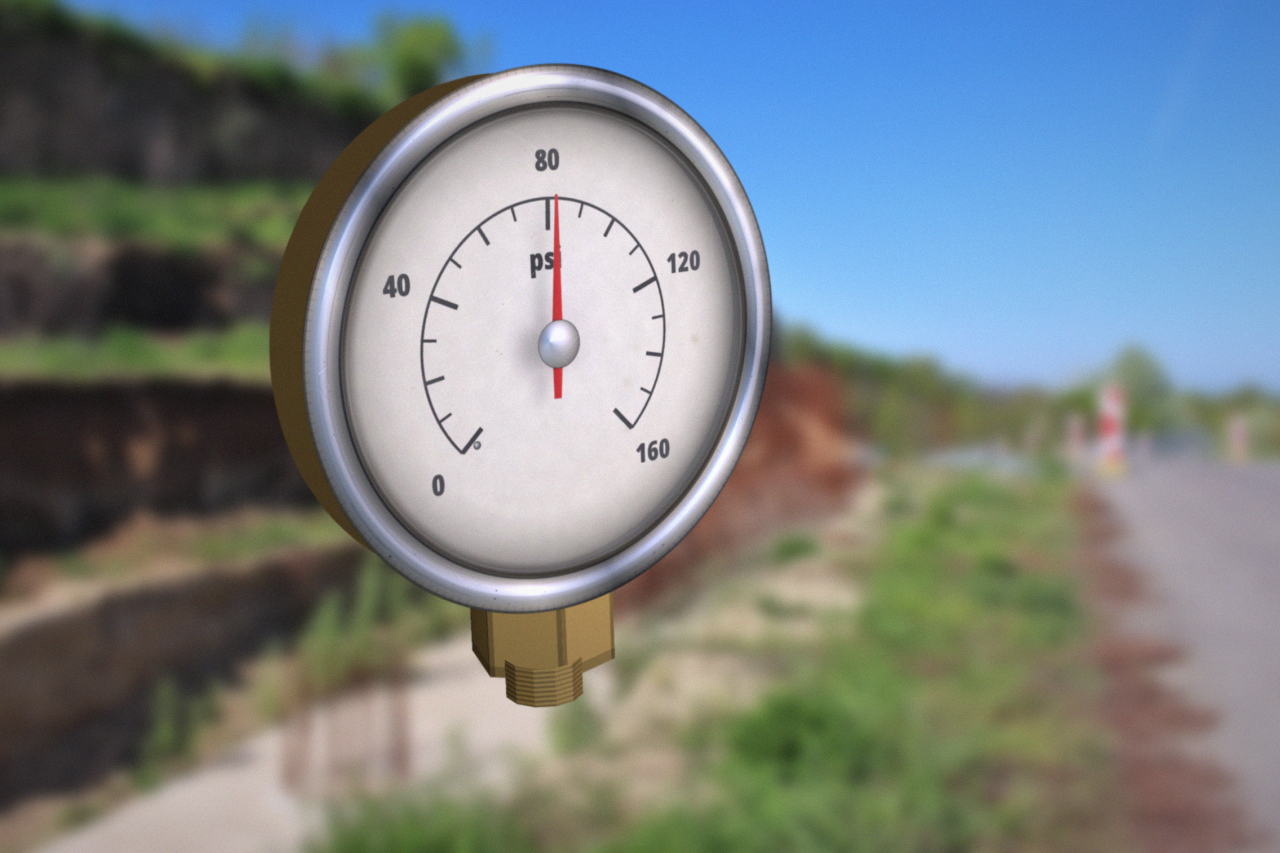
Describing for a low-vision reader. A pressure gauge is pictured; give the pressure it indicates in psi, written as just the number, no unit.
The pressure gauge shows 80
